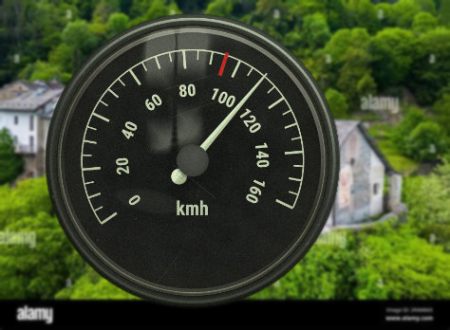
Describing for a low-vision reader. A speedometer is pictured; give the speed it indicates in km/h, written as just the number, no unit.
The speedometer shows 110
